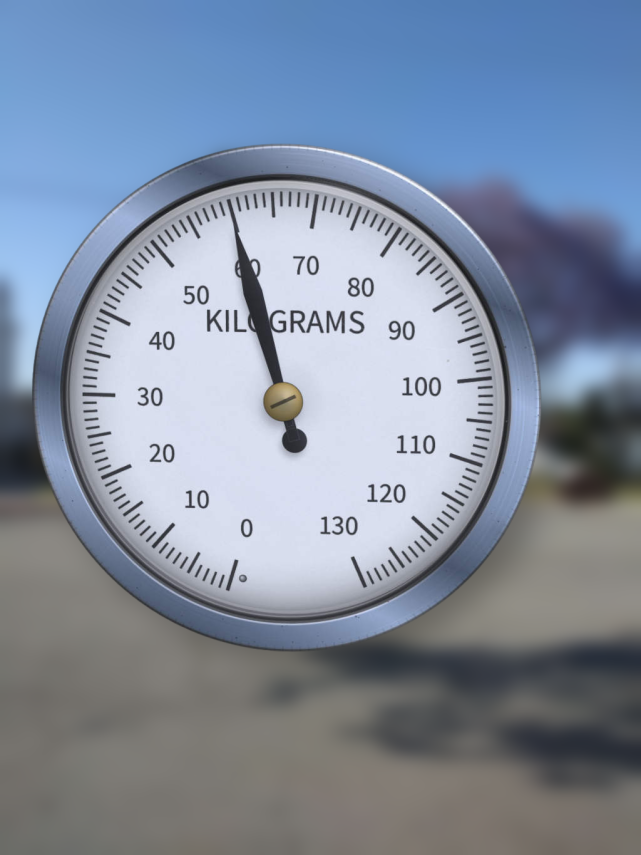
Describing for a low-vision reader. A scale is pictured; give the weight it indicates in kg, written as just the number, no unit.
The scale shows 60
